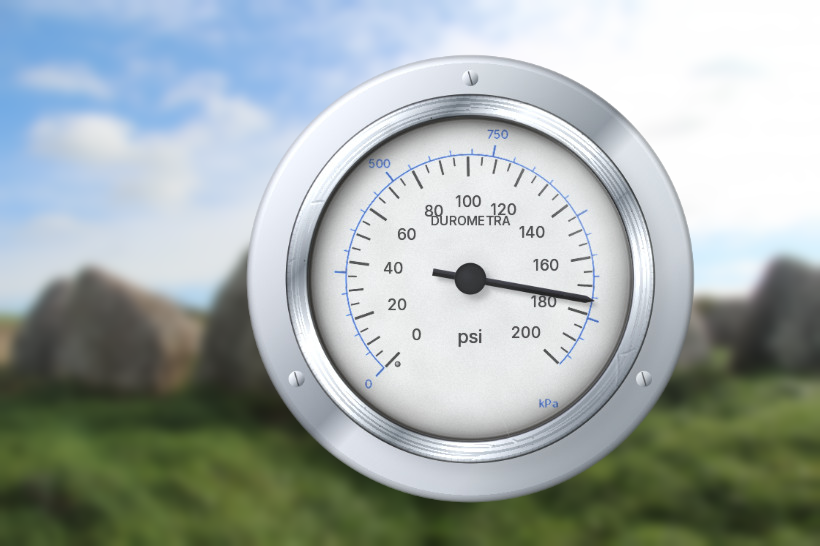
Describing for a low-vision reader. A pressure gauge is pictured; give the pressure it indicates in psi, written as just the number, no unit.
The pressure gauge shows 175
